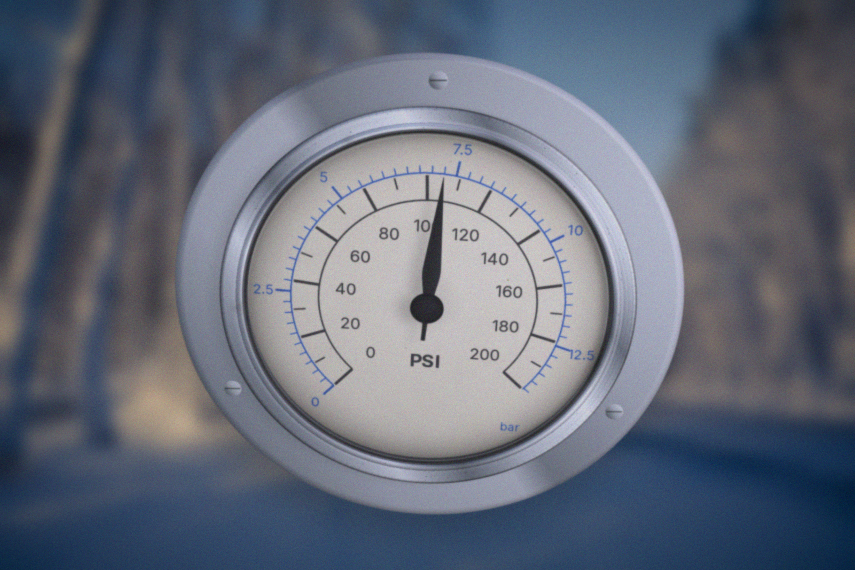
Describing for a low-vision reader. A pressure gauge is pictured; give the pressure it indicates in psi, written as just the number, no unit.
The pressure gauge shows 105
